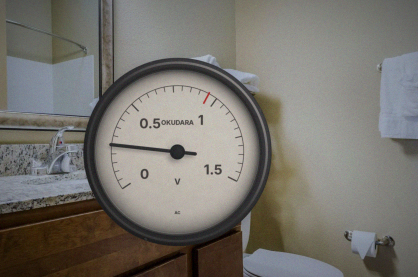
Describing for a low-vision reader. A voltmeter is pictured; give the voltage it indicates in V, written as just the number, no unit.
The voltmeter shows 0.25
